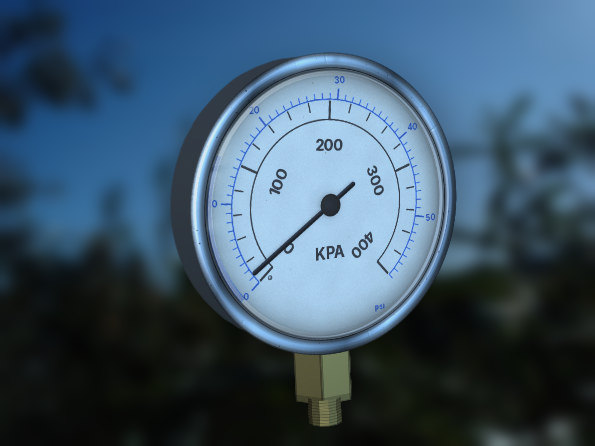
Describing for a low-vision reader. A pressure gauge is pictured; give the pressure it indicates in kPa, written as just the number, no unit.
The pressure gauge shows 10
